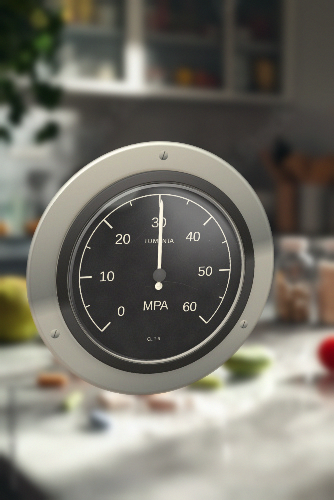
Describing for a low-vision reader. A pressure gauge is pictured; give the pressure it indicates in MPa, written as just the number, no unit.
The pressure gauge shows 30
